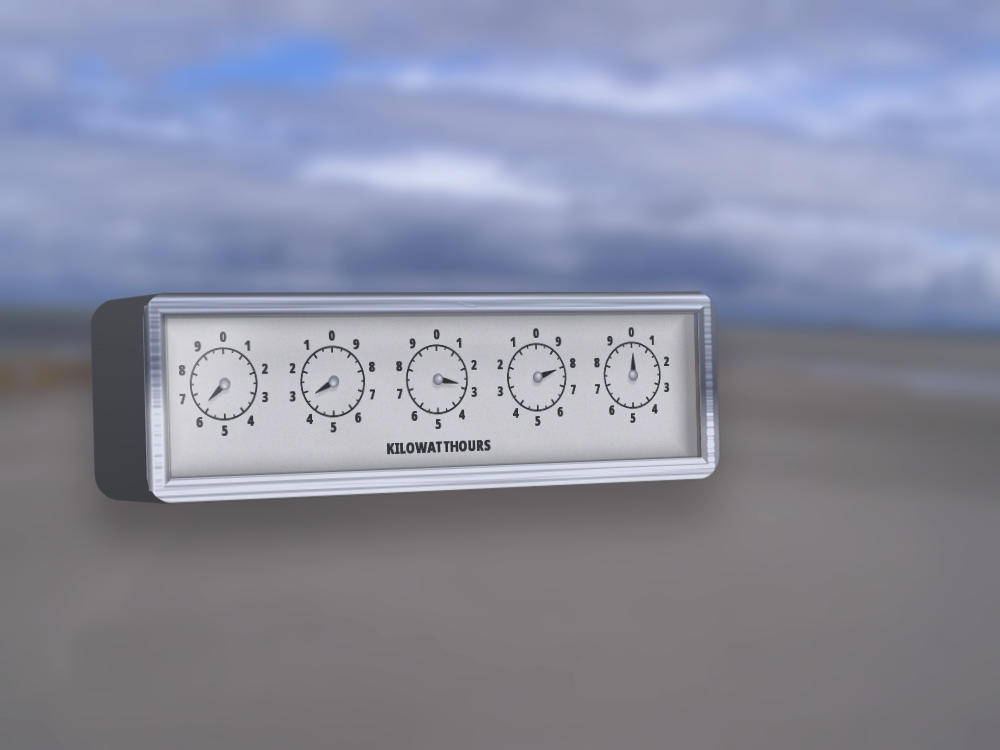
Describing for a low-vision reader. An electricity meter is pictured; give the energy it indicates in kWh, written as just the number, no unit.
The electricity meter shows 63280
